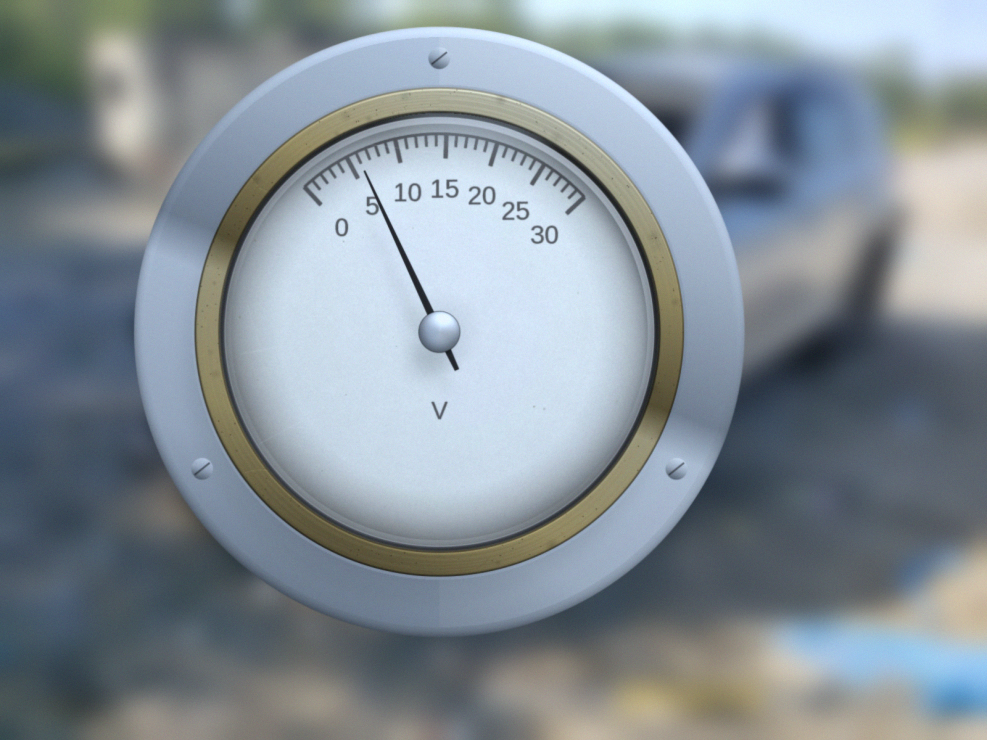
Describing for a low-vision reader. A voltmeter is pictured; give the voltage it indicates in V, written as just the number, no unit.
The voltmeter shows 6
